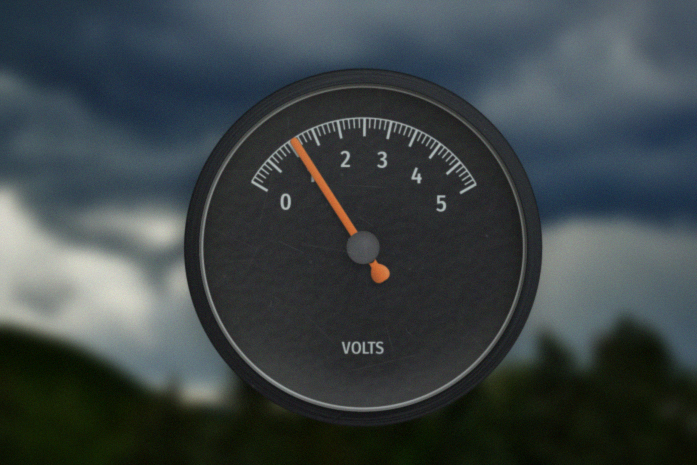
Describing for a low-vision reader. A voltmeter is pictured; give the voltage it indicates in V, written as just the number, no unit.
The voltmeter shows 1.1
